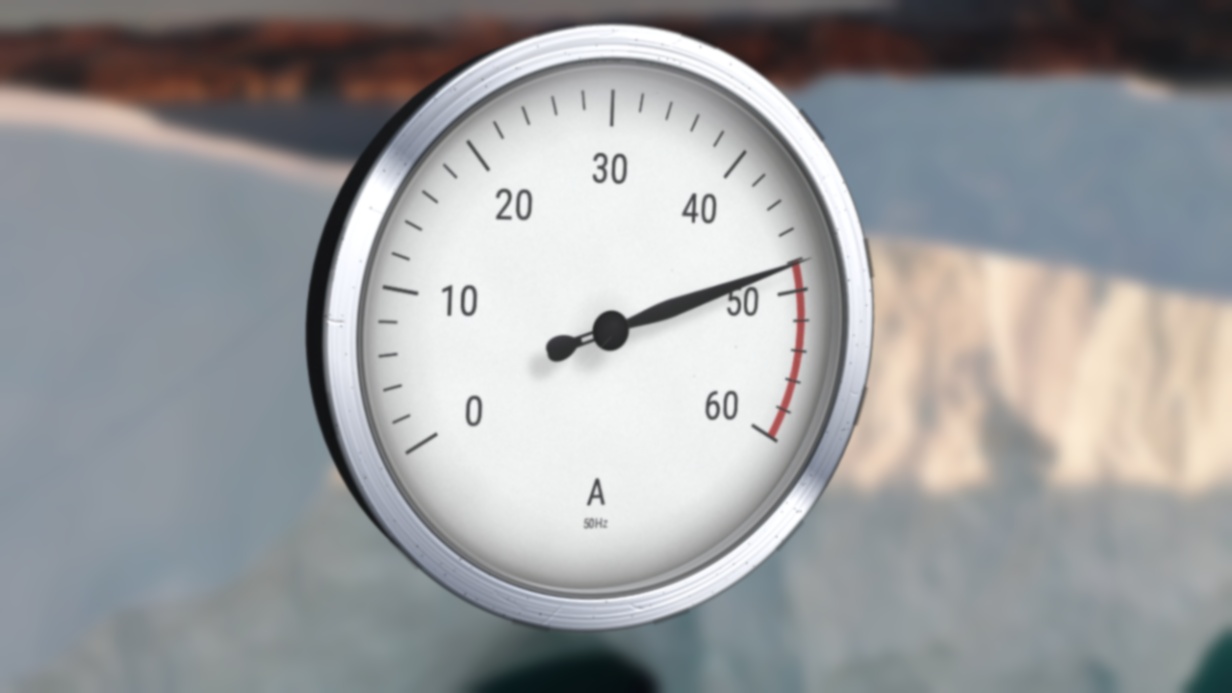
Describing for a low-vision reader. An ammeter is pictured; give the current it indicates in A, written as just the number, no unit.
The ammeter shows 48
